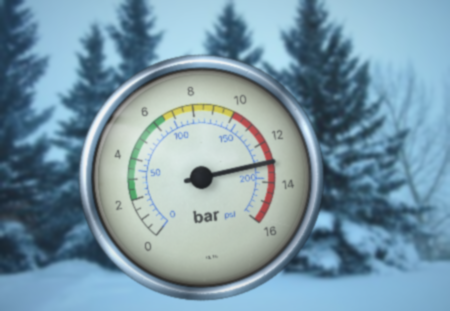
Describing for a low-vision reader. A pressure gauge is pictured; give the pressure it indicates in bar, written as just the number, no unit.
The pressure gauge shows 13
